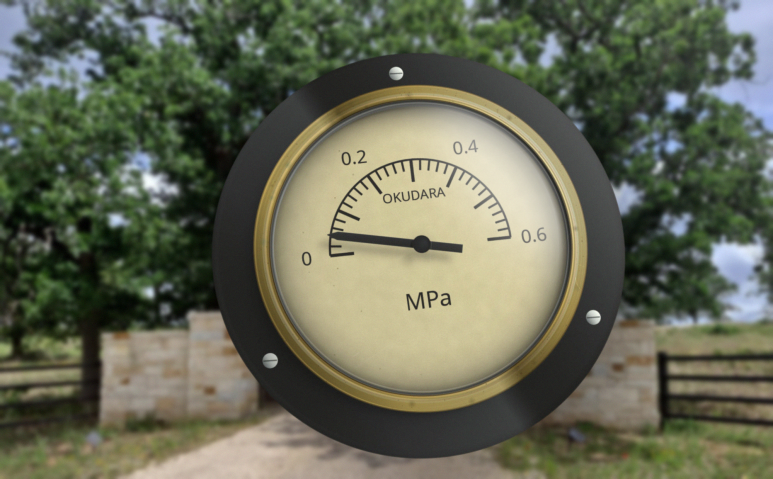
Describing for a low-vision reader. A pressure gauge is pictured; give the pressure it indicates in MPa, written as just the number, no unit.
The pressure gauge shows 0.04
